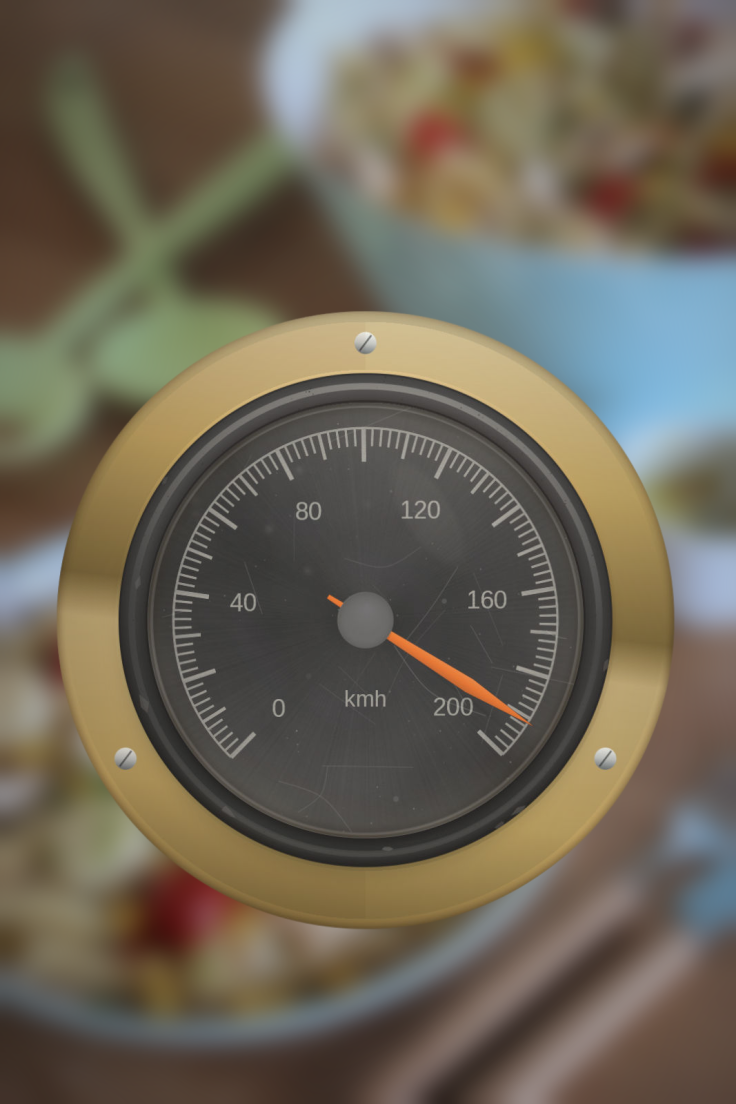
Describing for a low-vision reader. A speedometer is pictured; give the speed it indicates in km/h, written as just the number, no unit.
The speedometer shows 191
